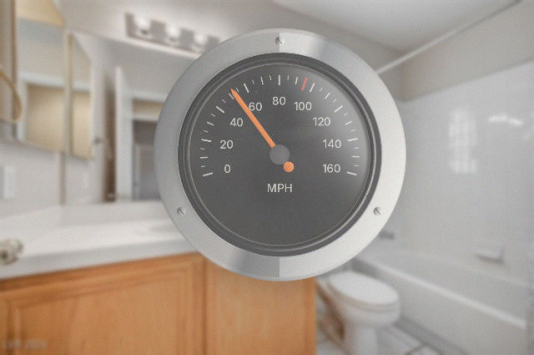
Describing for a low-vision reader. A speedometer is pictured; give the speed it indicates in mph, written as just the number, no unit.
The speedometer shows 52.5
